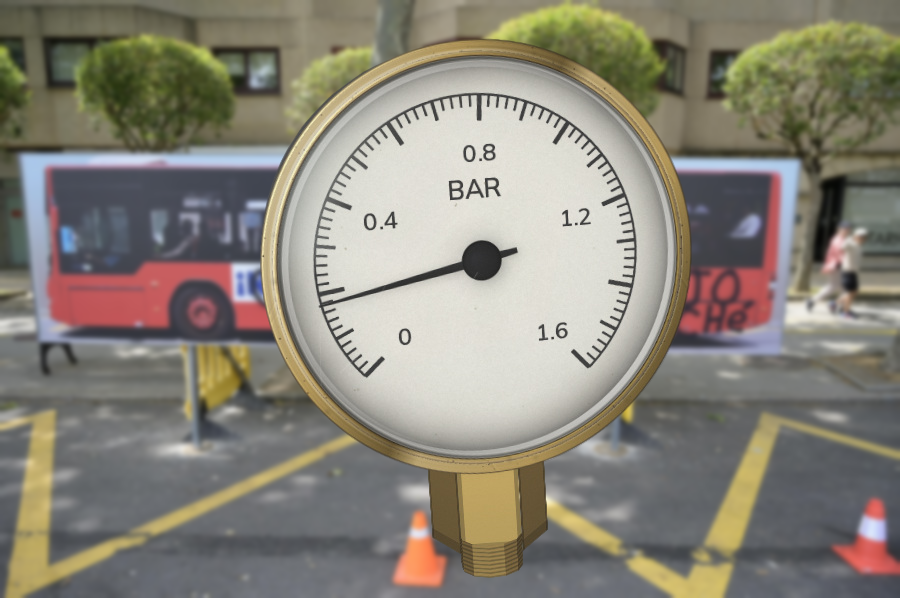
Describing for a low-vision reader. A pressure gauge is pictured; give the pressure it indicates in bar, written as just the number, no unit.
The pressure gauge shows 0.18
